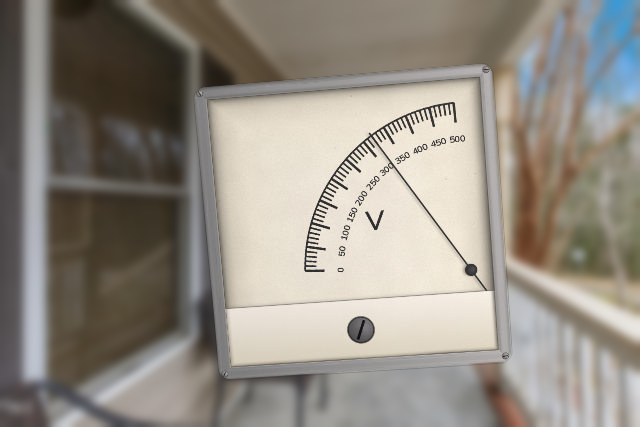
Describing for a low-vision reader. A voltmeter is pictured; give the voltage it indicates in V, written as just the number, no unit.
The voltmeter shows 320
